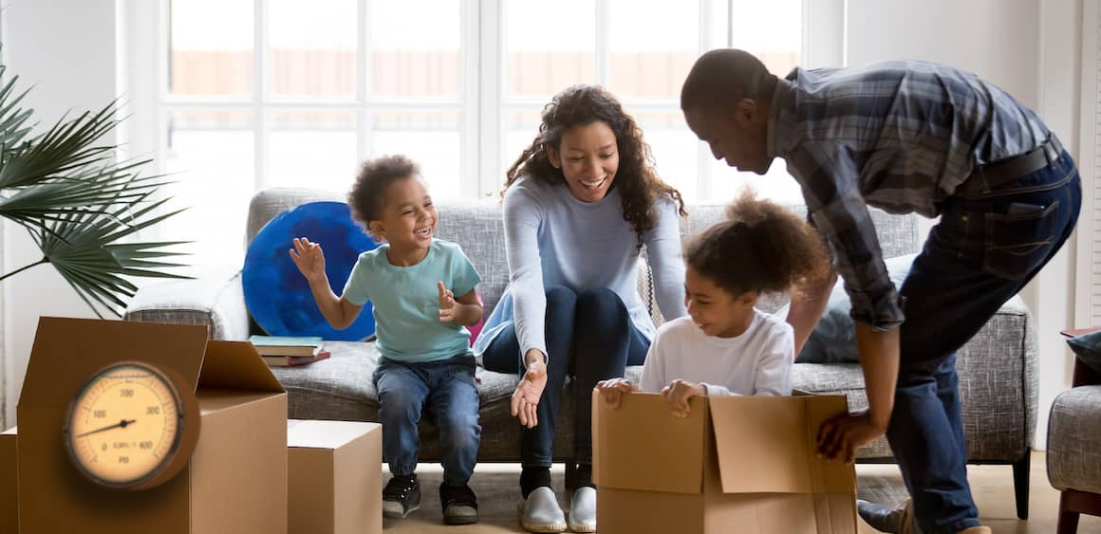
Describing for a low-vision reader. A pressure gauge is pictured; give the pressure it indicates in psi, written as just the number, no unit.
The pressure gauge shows 50
